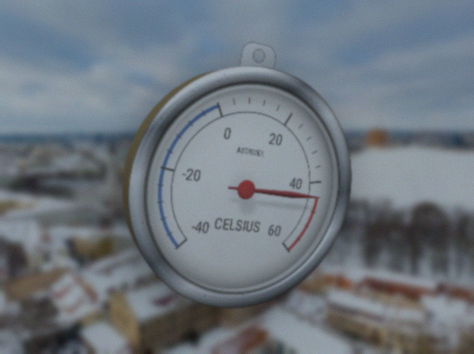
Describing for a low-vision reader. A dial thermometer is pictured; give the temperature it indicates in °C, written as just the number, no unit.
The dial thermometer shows 44
